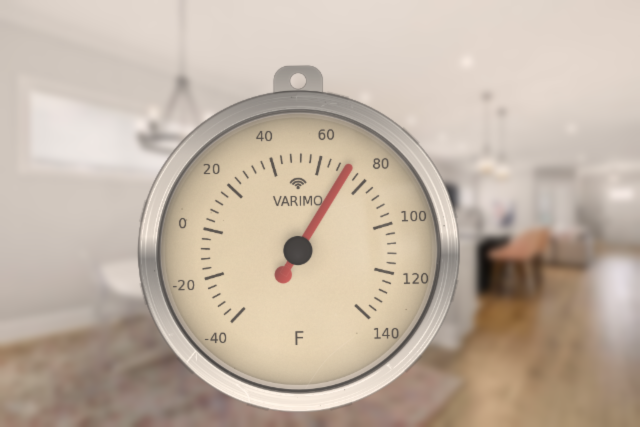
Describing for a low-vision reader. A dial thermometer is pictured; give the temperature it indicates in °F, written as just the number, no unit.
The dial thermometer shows 72
